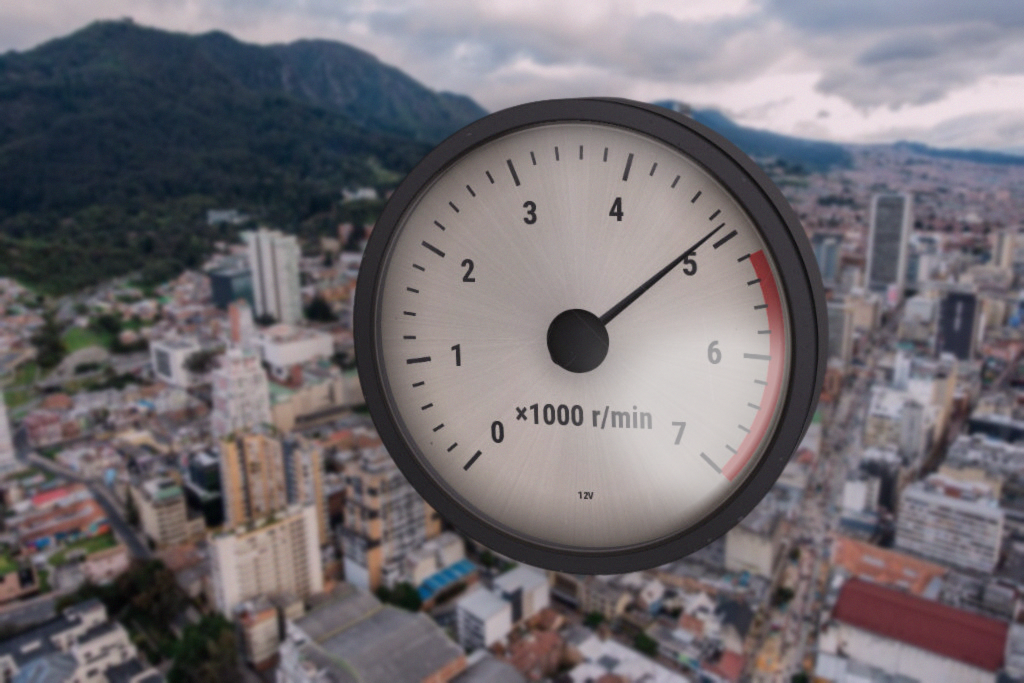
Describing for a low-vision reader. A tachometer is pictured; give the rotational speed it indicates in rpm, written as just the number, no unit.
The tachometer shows 4900
